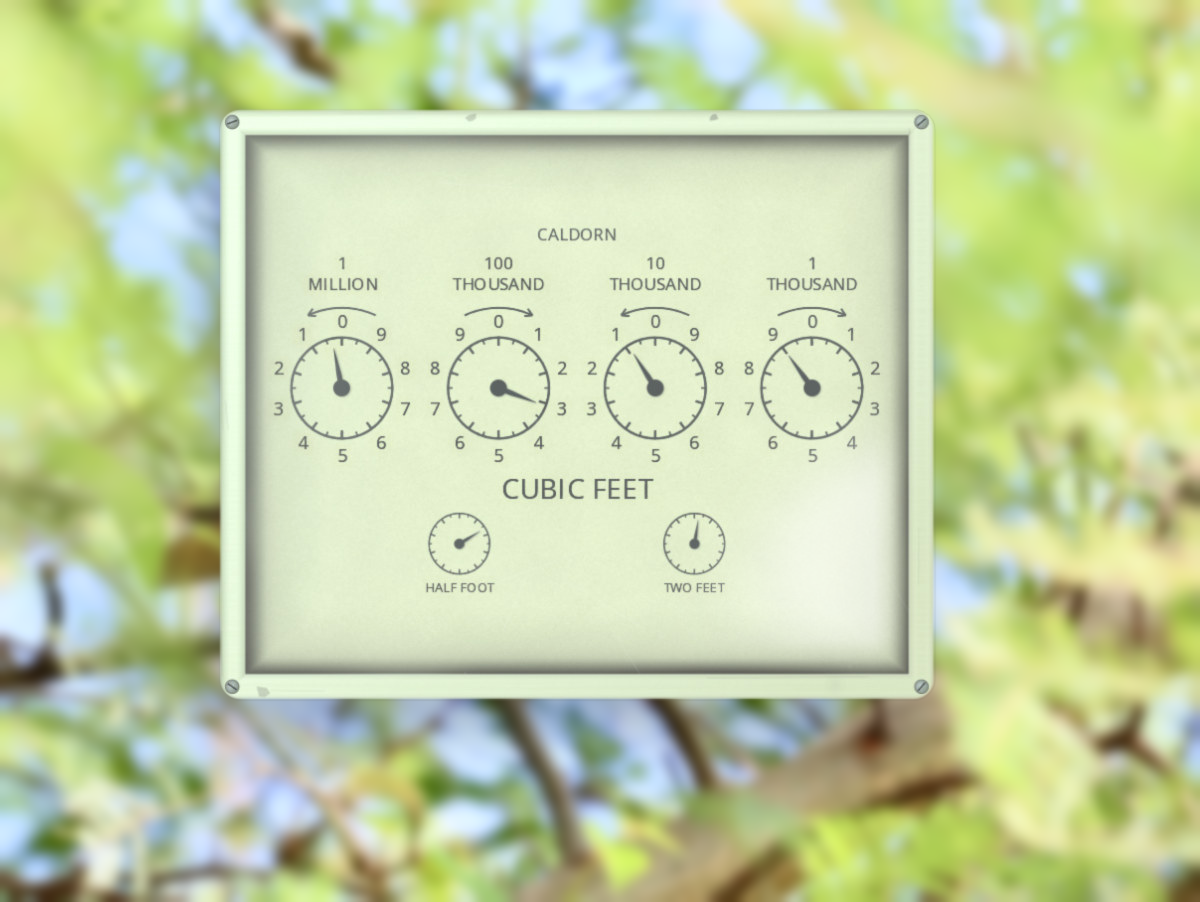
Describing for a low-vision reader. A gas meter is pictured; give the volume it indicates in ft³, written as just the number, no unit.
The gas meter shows 30900
